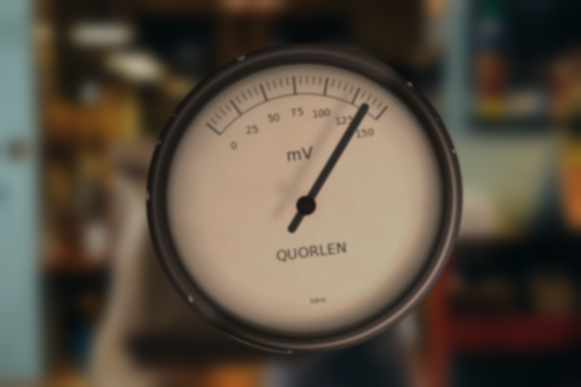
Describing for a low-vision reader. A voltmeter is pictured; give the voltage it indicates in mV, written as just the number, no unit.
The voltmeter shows 135
